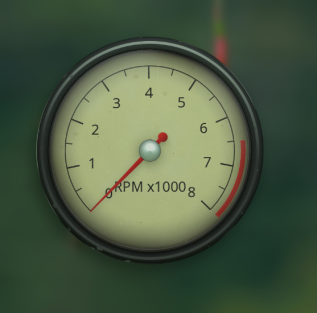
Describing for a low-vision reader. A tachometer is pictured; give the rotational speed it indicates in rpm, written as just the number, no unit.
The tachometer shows 0
